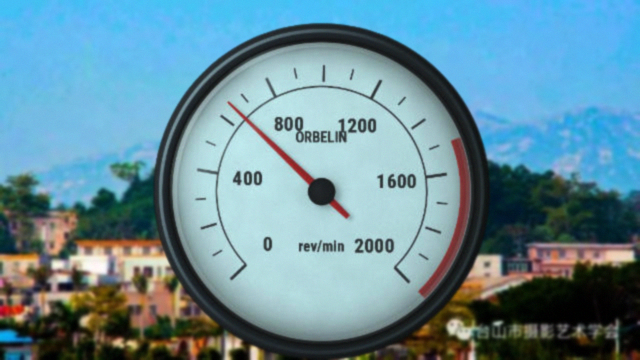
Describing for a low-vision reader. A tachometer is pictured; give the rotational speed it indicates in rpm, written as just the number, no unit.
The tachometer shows 650
